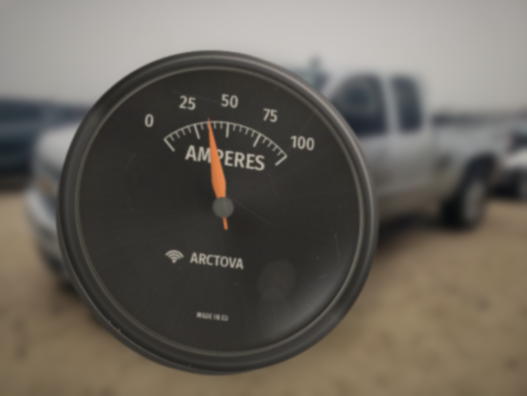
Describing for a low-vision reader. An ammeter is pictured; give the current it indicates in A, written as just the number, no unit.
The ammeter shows 35
